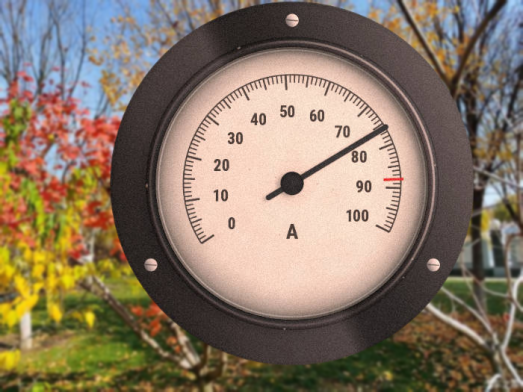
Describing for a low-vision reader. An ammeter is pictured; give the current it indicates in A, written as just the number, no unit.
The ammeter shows 76
